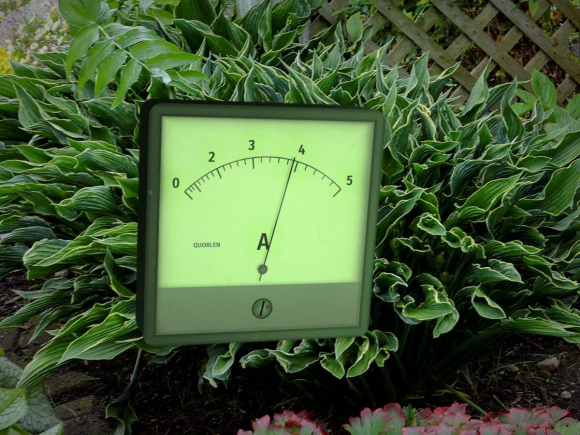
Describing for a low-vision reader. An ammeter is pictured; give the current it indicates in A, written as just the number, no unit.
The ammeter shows 3.9
